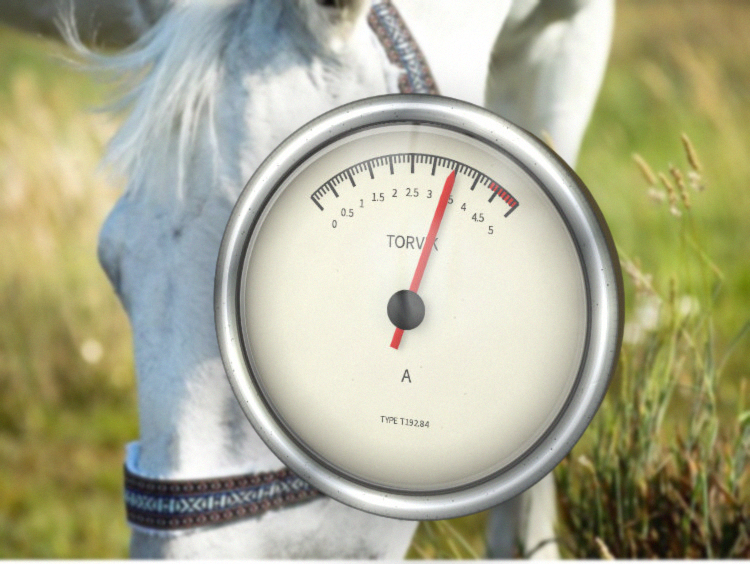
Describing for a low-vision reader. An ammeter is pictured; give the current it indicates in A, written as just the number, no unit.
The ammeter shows 3.5
